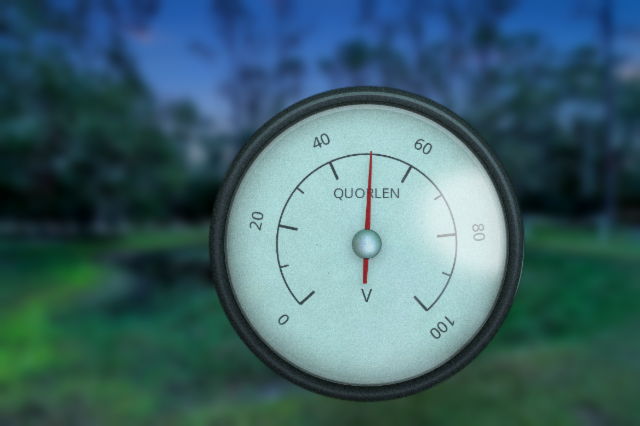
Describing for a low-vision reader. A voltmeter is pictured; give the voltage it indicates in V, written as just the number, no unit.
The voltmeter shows 50
